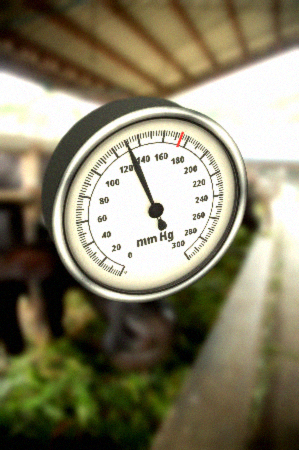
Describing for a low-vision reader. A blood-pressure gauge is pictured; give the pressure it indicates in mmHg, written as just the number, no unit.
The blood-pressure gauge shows 130
